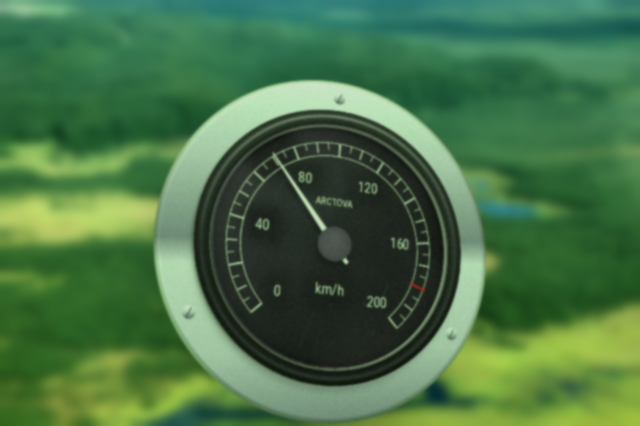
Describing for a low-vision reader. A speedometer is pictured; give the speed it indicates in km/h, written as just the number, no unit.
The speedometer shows 70
